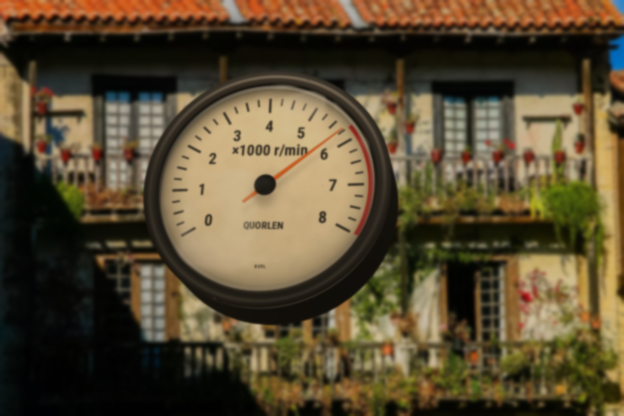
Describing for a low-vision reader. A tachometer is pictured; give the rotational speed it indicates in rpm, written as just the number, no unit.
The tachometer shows 5750
